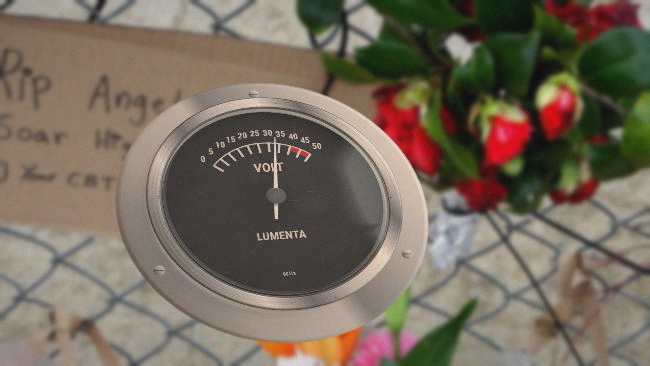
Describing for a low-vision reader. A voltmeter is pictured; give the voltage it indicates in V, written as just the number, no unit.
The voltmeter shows 32.5
